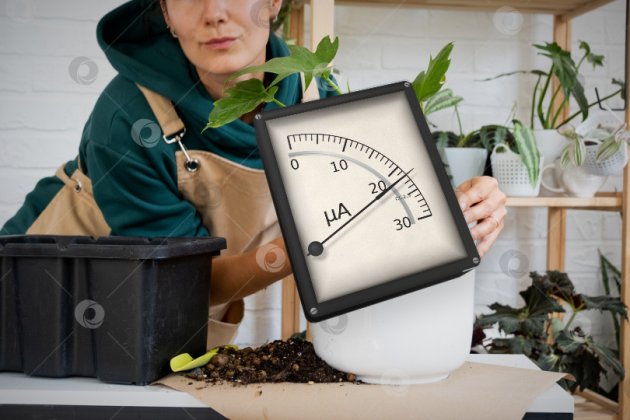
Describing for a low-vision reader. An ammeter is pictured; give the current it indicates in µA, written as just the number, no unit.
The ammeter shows 22
